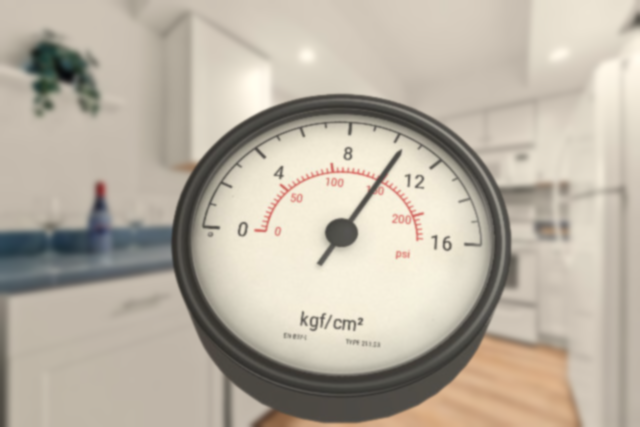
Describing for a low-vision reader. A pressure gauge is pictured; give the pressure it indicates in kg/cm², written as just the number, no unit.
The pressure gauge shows 10.5
